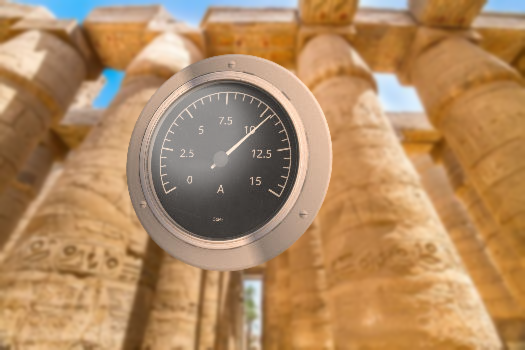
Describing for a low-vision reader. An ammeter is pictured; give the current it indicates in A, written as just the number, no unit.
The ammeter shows 10.5
